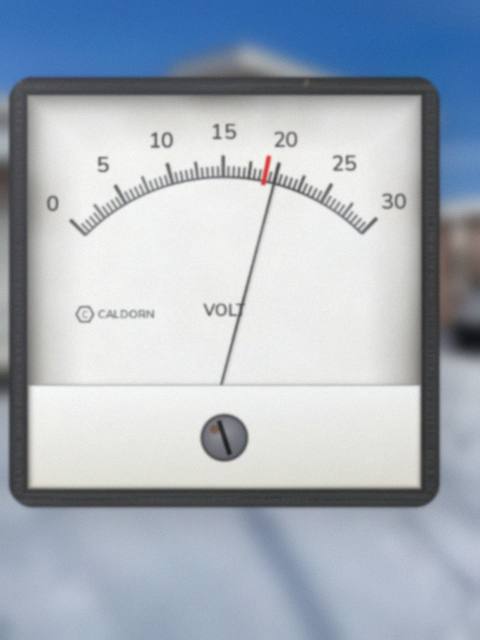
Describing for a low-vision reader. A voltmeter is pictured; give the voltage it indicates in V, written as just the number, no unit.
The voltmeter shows 20
